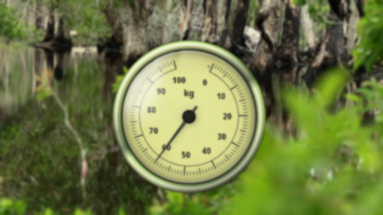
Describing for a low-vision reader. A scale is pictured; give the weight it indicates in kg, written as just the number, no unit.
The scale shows 60
